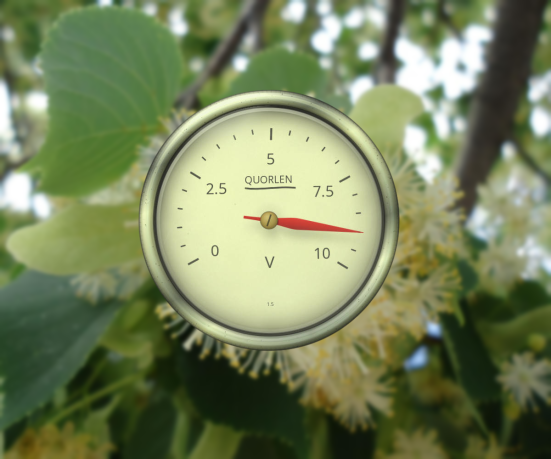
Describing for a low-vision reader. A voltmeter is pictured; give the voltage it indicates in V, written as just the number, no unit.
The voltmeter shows 9
